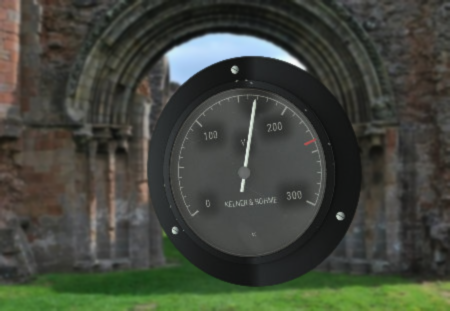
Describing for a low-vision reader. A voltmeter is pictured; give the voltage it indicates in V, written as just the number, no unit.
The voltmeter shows 170
